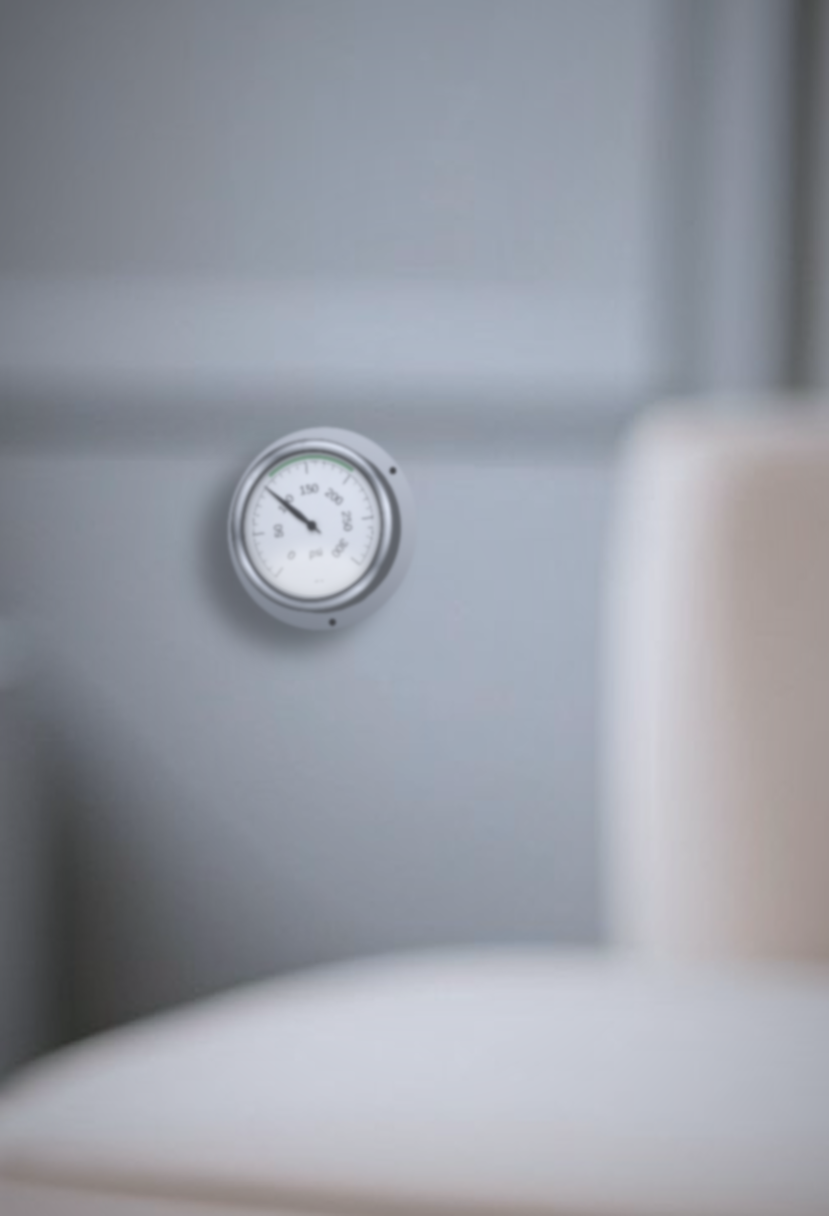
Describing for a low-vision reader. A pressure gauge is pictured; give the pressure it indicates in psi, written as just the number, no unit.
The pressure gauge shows 100
